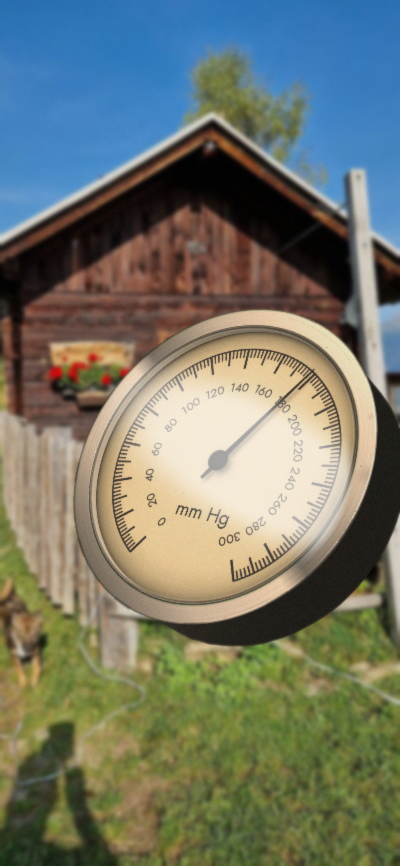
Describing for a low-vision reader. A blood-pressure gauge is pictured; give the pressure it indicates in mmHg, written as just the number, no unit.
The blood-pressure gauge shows 180
